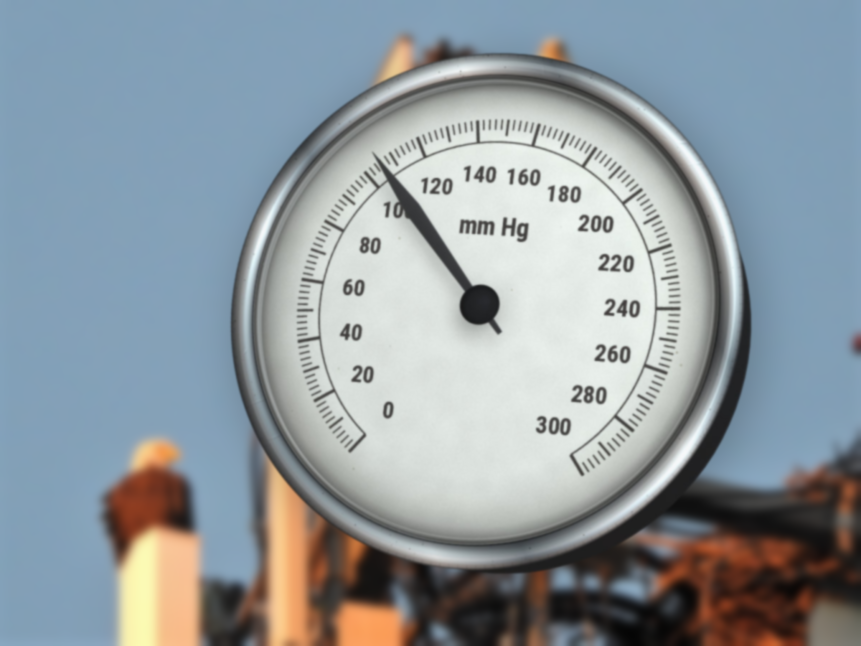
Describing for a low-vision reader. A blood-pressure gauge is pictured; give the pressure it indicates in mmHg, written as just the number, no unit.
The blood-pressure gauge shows 106
